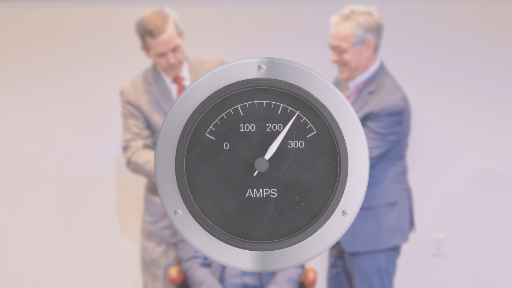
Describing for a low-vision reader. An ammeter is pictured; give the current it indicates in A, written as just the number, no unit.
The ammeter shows 240
